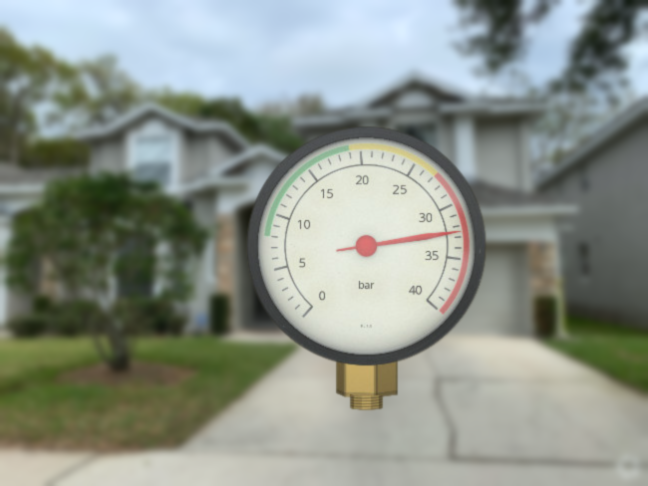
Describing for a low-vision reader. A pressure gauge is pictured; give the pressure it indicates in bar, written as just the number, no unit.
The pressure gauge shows 32.5
